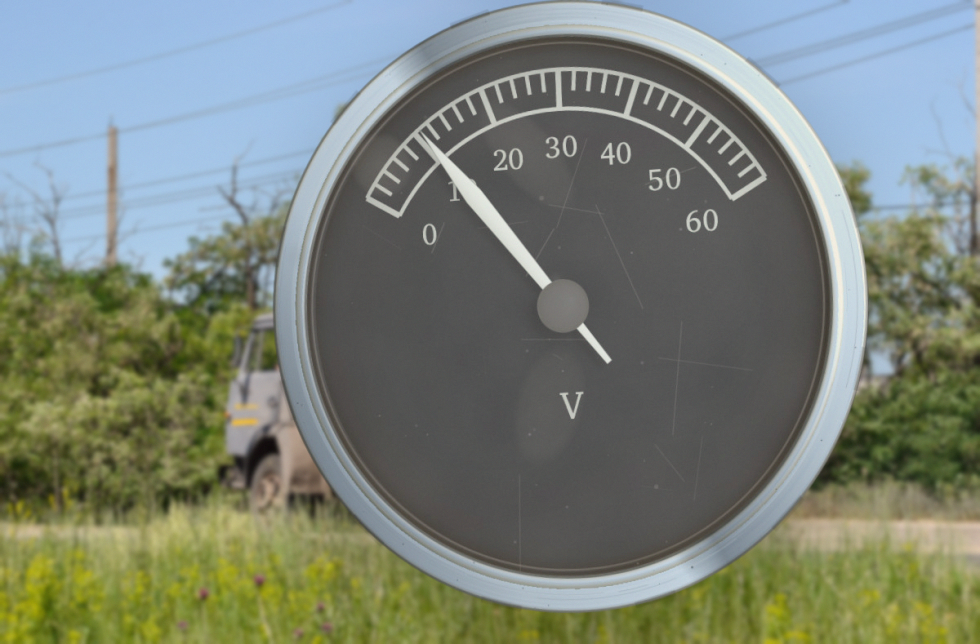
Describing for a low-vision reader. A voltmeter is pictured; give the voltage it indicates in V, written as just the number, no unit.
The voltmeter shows 11
